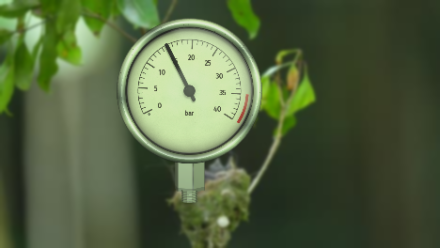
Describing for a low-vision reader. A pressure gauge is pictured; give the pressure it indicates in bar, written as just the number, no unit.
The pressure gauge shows 15
